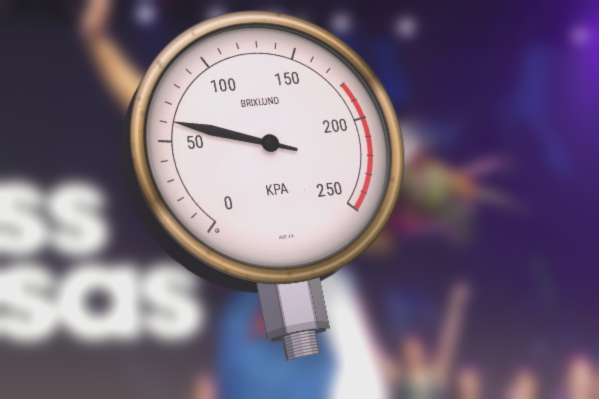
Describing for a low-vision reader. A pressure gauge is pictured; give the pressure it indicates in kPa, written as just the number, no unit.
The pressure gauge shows 60
